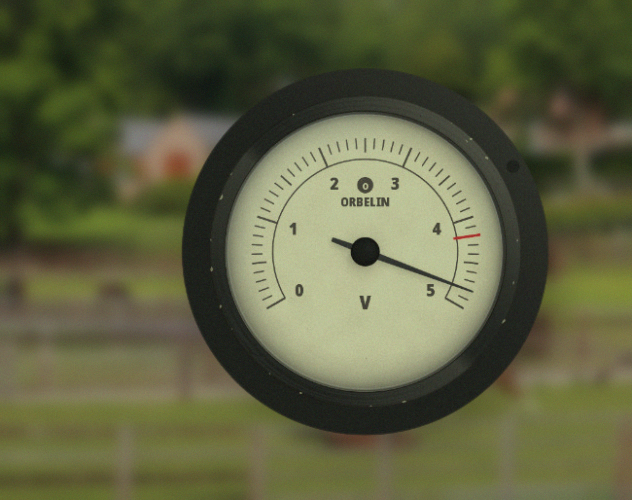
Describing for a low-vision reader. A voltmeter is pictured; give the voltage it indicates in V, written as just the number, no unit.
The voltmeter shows 4.8
